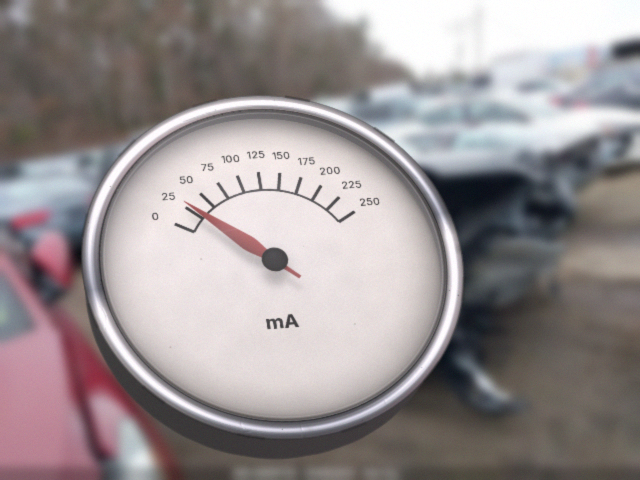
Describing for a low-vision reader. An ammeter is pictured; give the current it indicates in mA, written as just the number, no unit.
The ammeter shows 25
